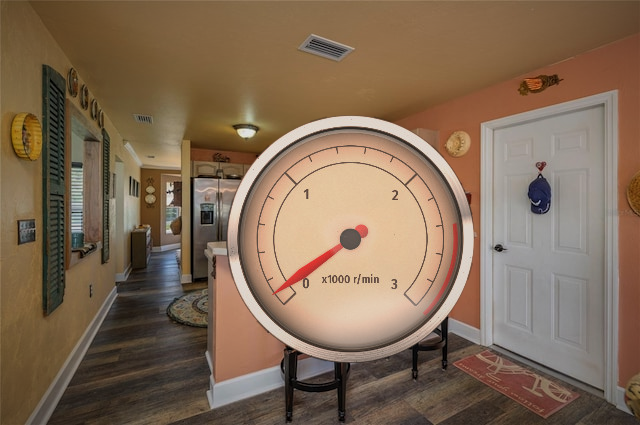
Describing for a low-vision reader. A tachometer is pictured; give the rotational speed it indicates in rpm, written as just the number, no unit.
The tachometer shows 100
